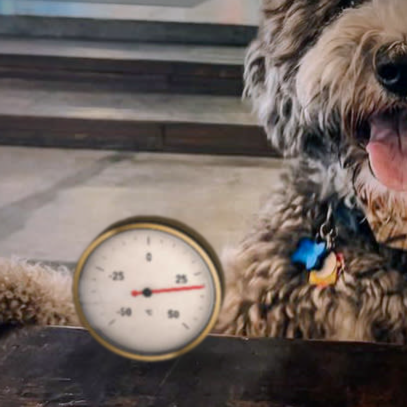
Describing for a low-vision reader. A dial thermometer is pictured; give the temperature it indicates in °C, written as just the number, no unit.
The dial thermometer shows 30
